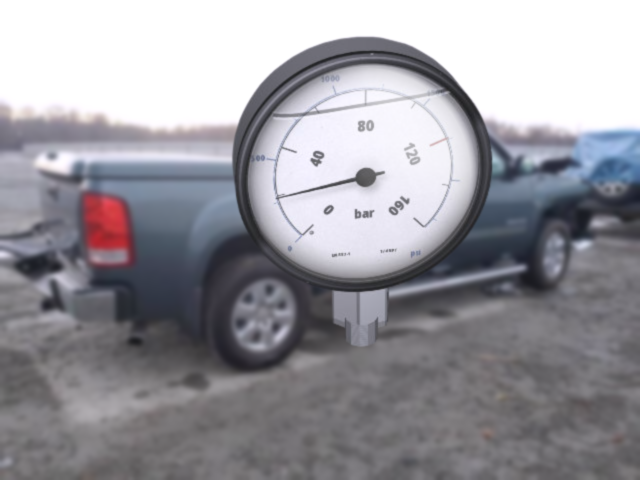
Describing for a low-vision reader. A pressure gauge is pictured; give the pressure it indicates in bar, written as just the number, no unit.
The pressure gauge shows 20
